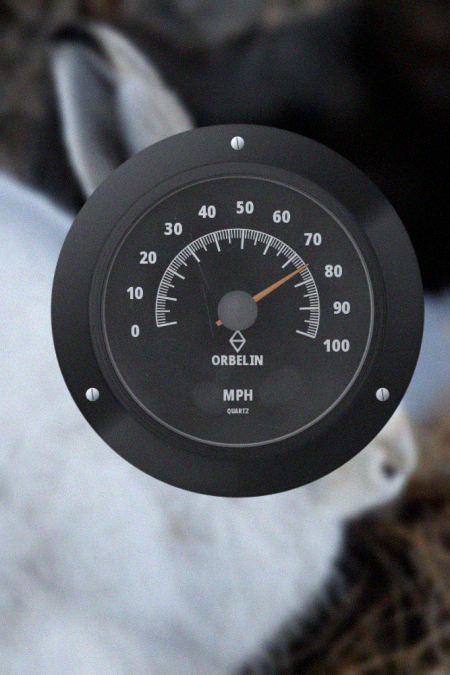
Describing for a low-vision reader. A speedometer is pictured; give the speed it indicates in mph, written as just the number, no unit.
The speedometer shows 75
